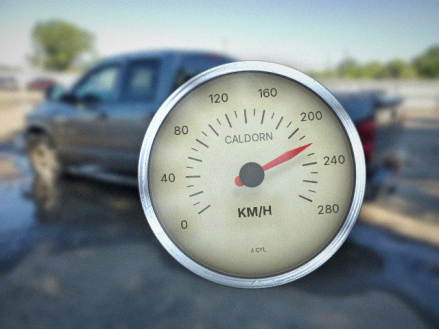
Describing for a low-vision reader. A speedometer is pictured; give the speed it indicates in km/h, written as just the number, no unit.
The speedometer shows 220
